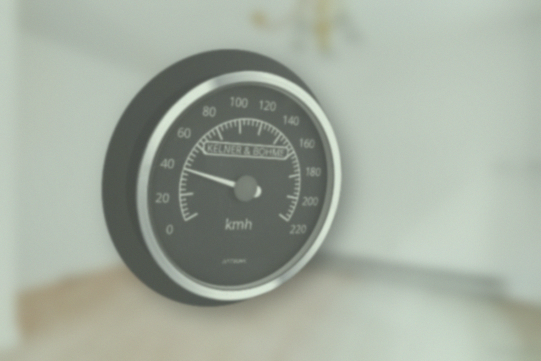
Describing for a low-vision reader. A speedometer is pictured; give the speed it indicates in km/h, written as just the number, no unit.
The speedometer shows 40
